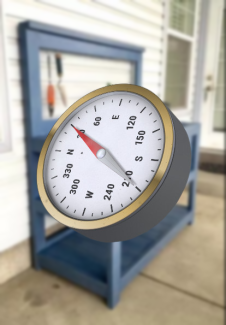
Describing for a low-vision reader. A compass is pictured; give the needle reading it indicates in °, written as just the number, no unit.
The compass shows 30
